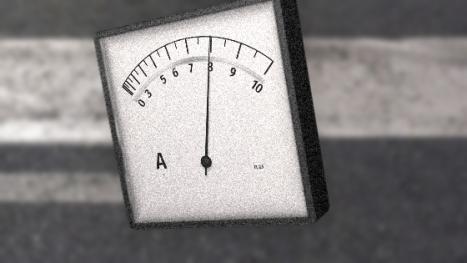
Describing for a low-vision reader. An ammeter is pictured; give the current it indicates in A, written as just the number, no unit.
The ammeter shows 8
